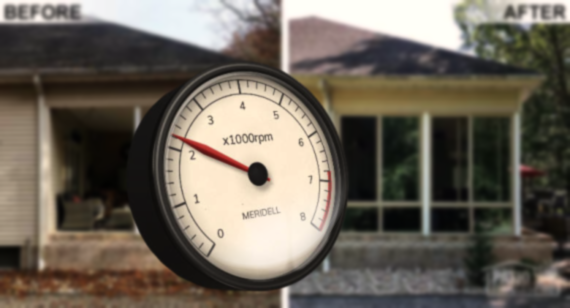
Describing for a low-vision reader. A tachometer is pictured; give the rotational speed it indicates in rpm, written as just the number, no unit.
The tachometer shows 2200
